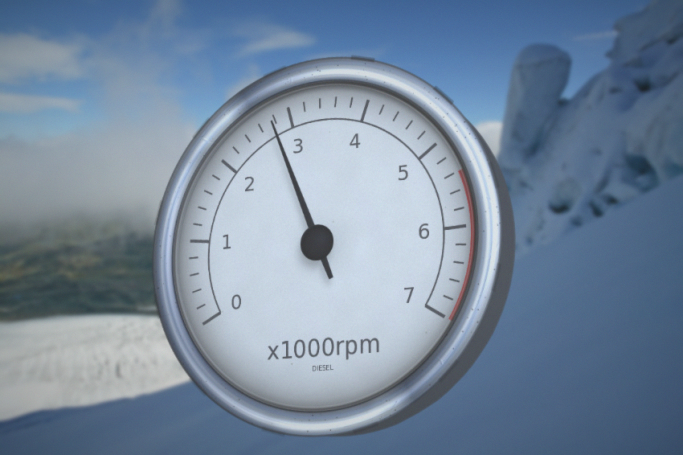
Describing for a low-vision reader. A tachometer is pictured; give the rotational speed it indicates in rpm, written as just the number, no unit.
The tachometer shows 2800
